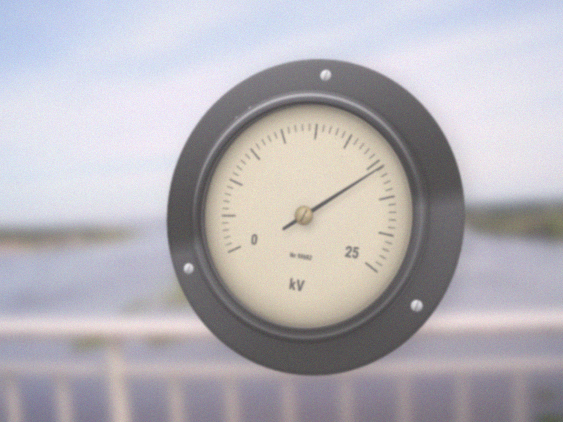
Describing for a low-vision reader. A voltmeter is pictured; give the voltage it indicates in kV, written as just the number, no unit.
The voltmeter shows 18
